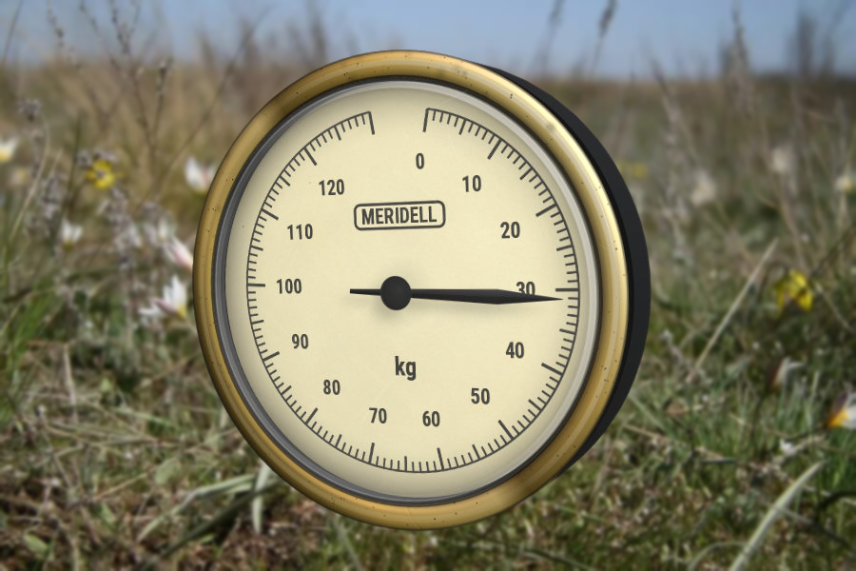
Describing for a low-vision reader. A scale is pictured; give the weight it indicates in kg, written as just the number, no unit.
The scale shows 31
